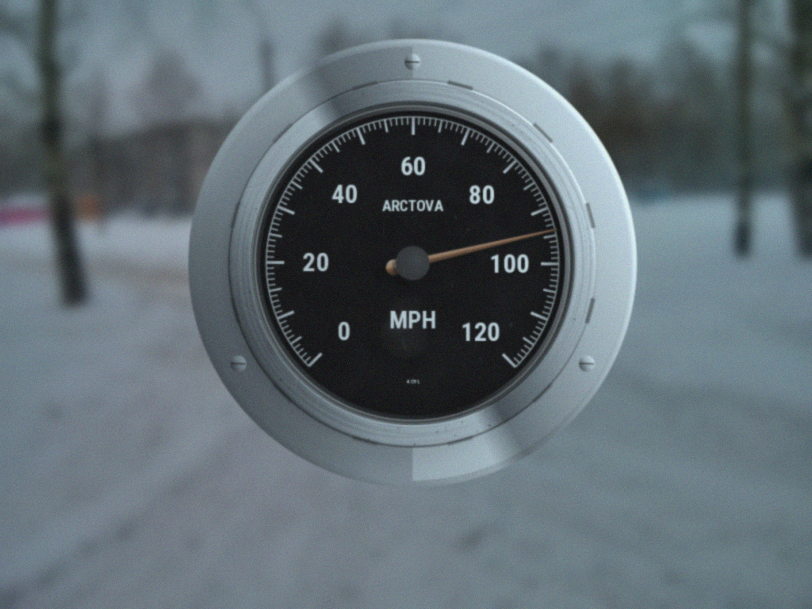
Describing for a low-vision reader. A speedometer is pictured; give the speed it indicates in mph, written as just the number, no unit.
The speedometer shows 94
